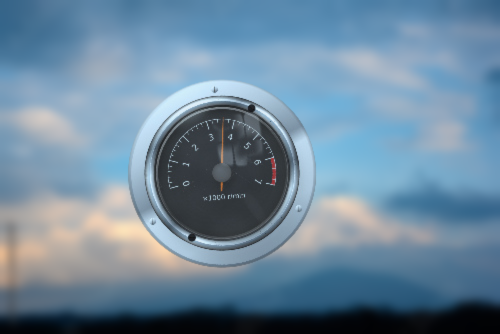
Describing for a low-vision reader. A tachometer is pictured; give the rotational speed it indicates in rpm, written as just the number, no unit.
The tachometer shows 3600
